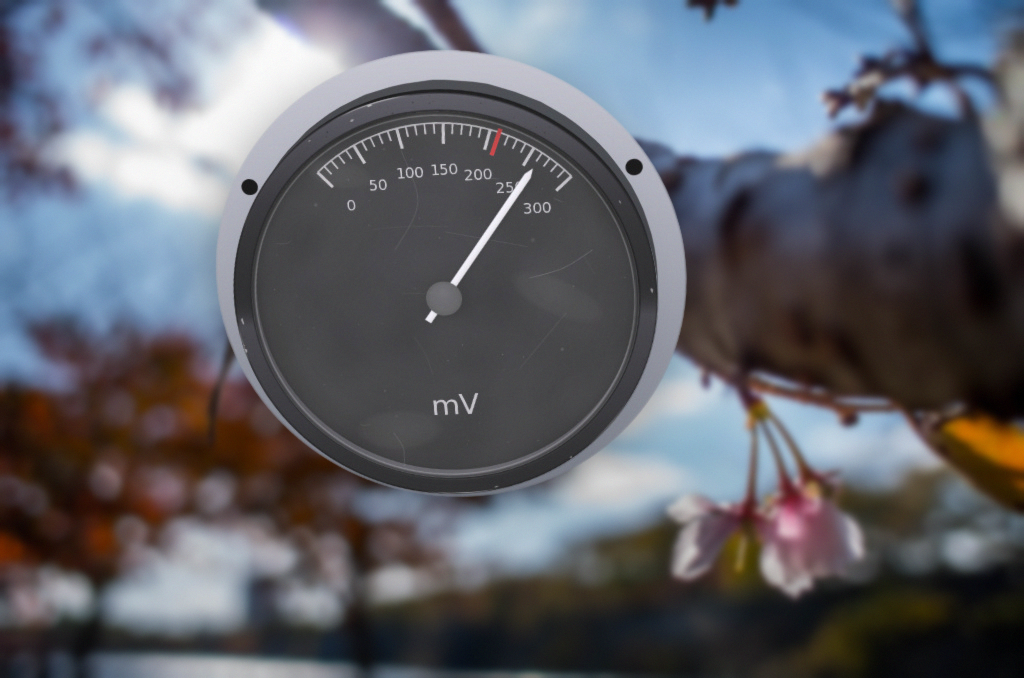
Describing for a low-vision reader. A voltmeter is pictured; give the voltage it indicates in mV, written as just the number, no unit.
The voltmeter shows 260
